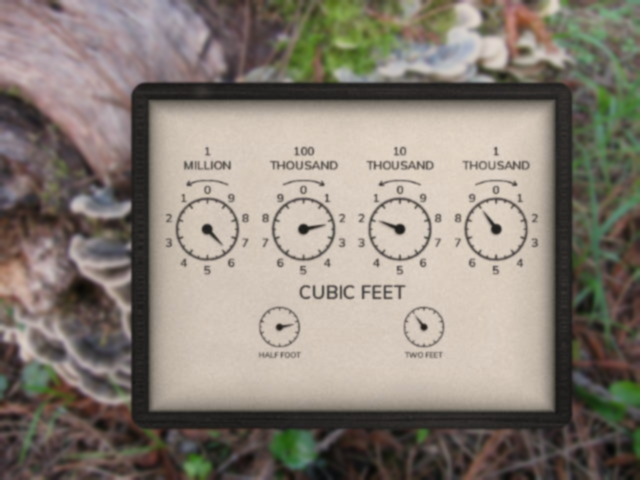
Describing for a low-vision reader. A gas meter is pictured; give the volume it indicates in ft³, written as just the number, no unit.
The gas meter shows 621900
